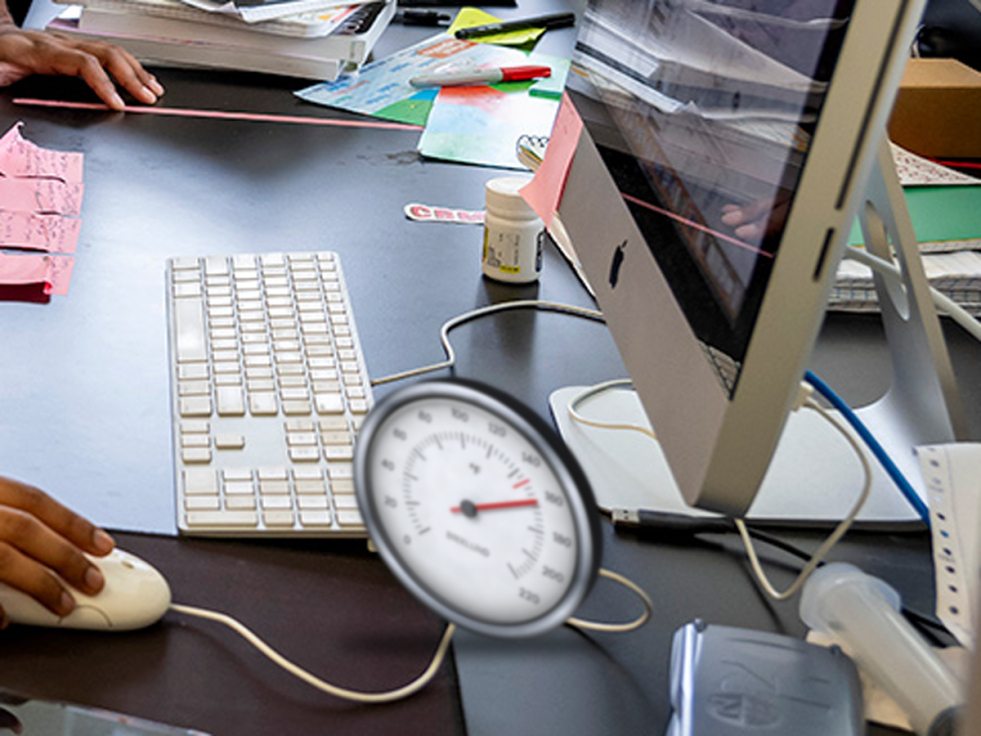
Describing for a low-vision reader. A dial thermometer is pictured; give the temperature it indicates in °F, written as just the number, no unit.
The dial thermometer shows 160
